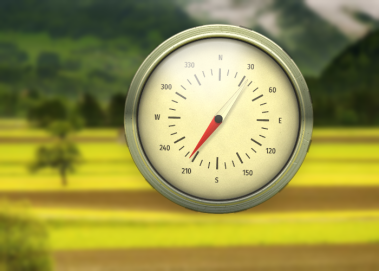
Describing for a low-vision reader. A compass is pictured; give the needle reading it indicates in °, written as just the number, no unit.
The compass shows 215
